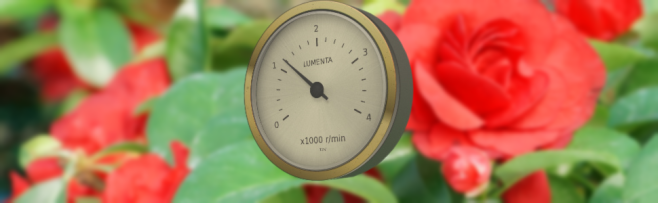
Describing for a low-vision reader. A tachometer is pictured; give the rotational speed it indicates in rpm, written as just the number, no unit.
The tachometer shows 1200
